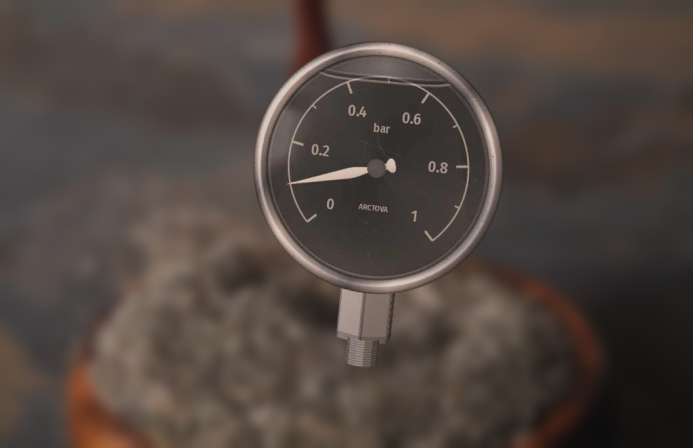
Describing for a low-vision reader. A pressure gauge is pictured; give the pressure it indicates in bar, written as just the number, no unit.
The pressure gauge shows 0.1
